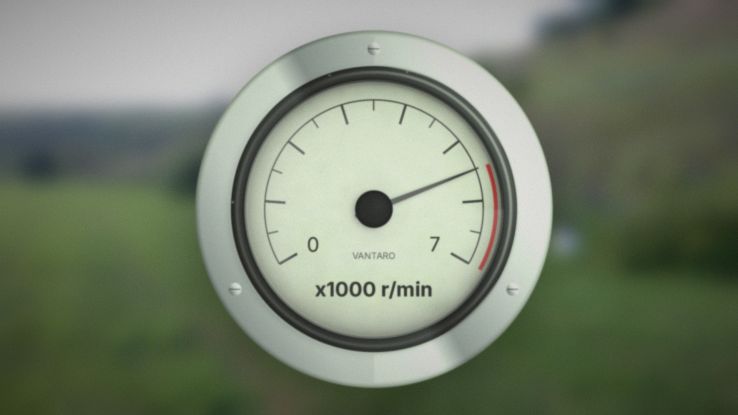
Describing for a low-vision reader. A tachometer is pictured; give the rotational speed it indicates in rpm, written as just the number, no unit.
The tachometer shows 5500
